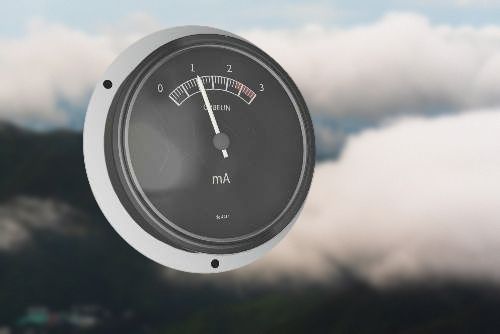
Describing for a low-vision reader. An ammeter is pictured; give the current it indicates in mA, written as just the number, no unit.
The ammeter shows 1
